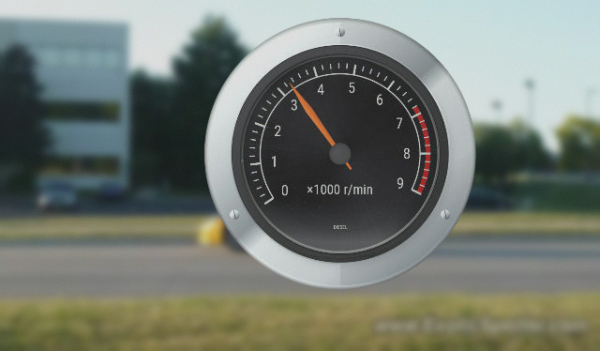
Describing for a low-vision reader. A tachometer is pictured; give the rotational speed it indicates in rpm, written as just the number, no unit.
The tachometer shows 3300
